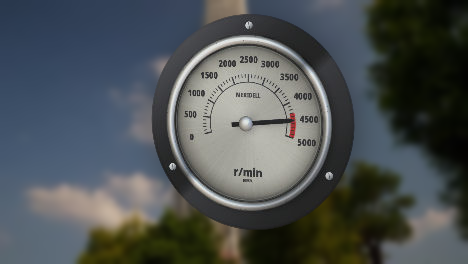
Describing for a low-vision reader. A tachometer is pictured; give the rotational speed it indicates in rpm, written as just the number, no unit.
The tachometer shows 4500
